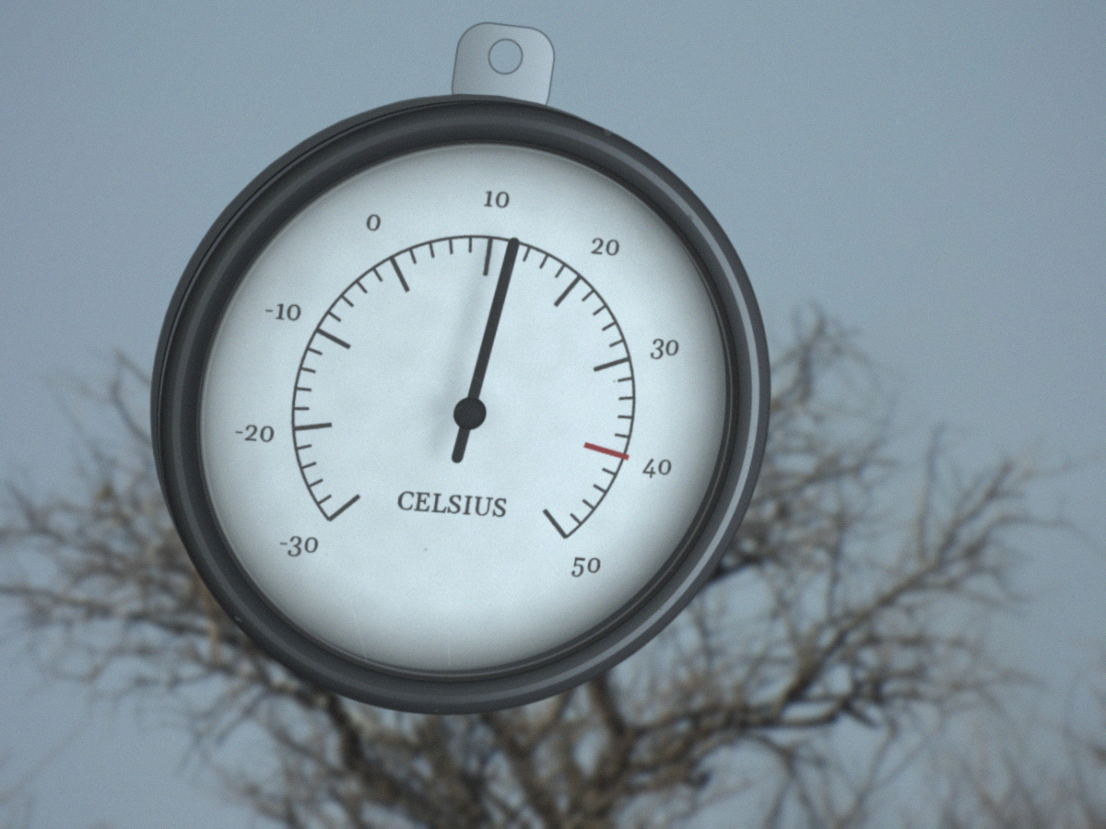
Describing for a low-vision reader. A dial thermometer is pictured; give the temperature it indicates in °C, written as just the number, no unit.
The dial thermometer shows 12
